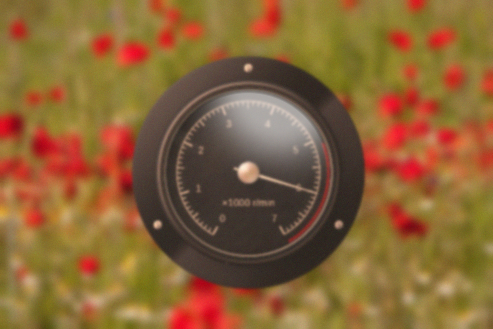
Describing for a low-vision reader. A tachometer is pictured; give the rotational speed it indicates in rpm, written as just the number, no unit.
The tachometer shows 6000
